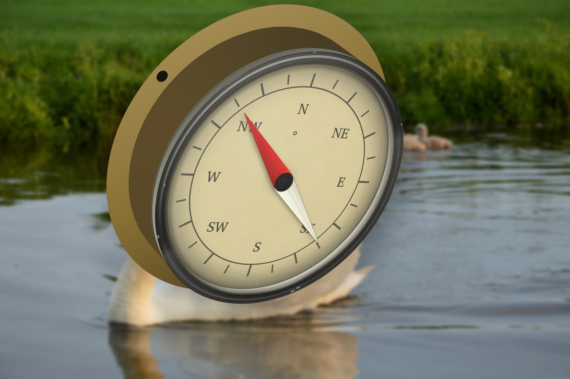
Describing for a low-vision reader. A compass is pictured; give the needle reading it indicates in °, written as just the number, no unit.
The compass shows 315
